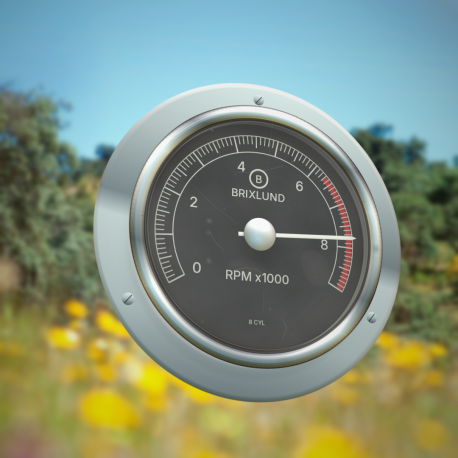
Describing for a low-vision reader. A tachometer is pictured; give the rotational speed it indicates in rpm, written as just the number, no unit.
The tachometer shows 7800
